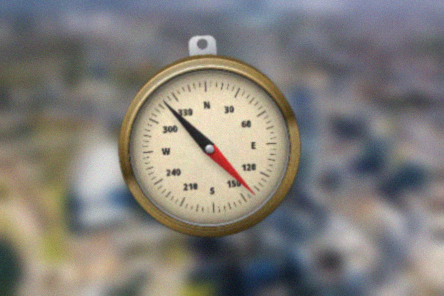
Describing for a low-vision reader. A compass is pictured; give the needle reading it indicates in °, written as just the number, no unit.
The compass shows 140
